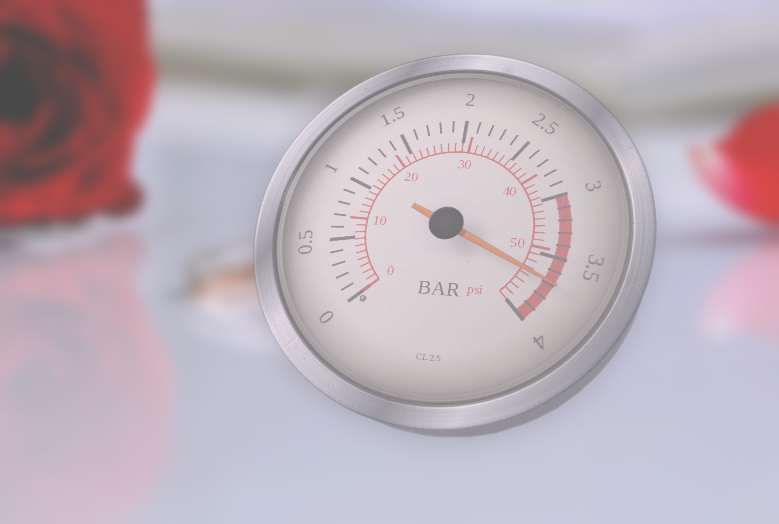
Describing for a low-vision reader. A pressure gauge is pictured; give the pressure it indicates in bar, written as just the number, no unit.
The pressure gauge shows 3.7
